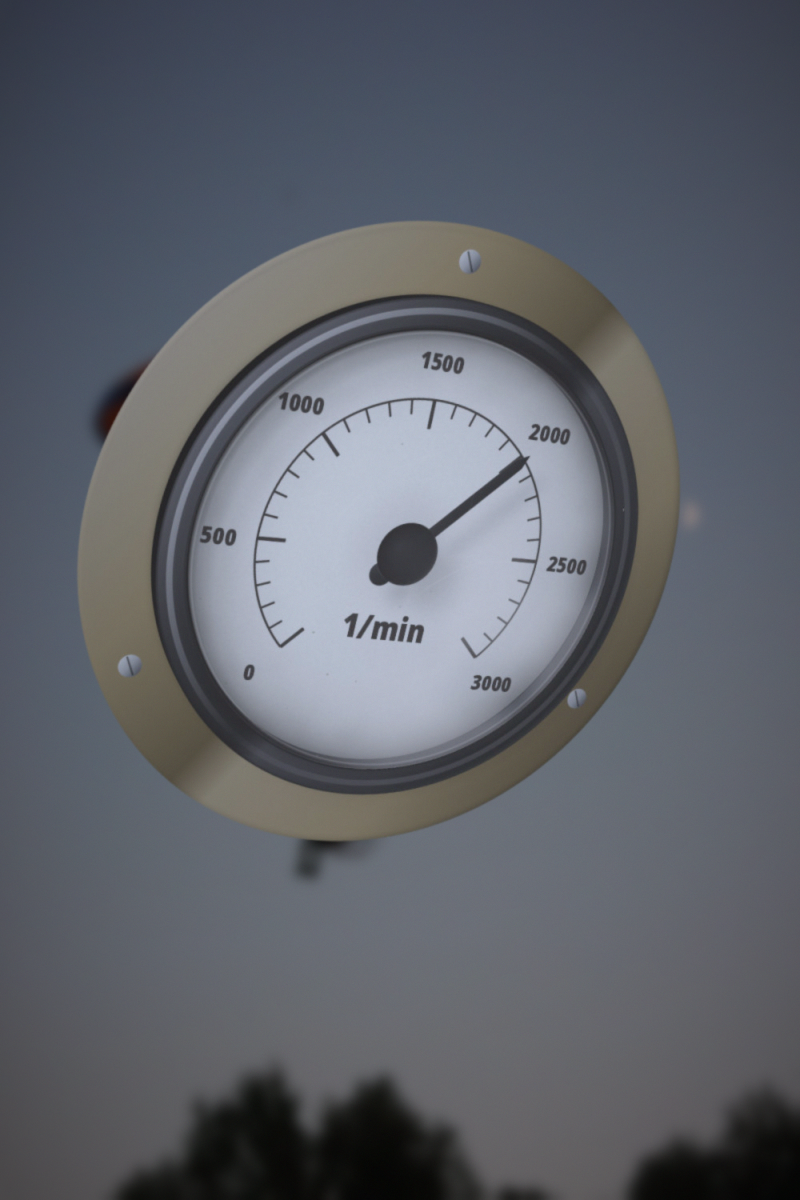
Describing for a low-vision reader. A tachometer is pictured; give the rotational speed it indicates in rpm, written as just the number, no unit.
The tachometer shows 2000
